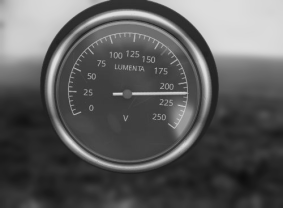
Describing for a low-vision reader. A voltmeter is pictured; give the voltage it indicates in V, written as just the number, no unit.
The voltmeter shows 210
